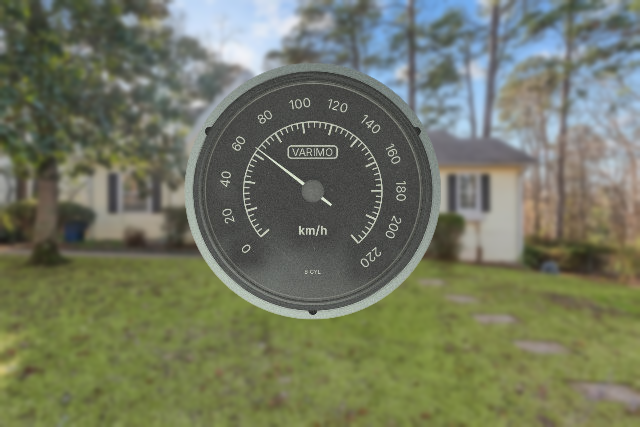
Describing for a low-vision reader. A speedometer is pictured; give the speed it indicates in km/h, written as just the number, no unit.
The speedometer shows 64
